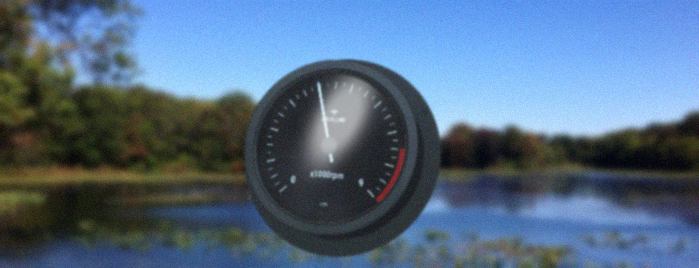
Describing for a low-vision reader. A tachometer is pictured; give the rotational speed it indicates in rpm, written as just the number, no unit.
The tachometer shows 4000
